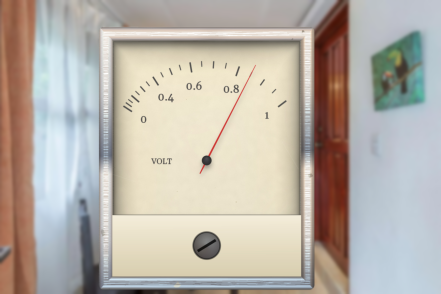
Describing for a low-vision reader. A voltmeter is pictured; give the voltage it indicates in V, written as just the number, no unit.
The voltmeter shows 0.85
